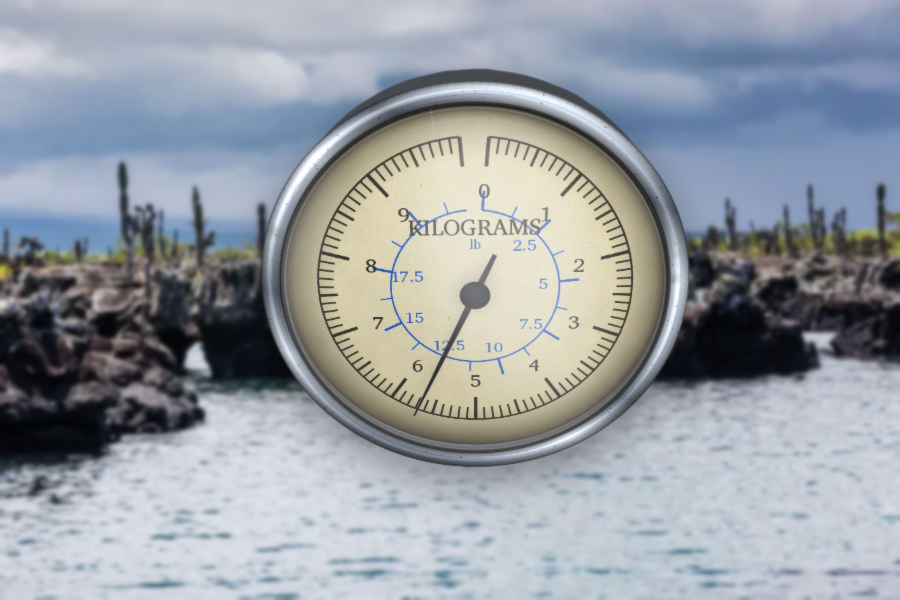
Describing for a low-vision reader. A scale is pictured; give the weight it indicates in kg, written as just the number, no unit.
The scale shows 5.7
